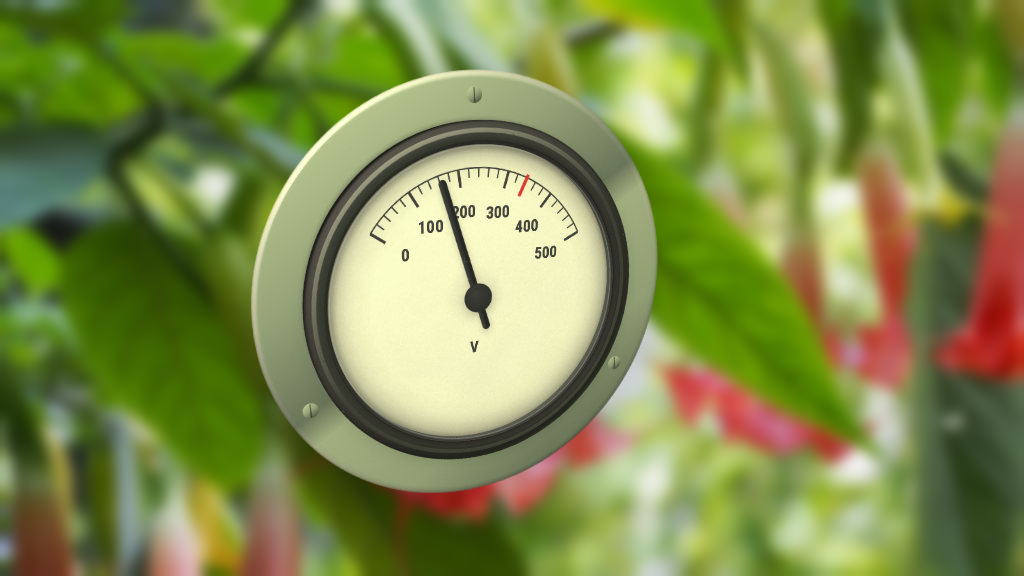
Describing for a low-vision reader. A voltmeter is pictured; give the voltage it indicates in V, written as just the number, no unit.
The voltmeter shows 160
